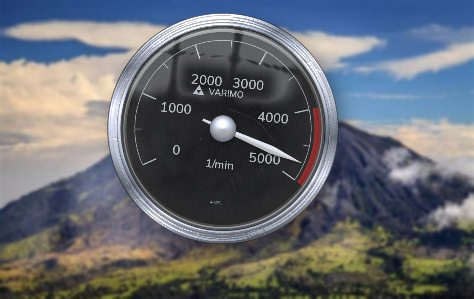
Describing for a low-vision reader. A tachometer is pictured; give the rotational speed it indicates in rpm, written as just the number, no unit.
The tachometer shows 4750
